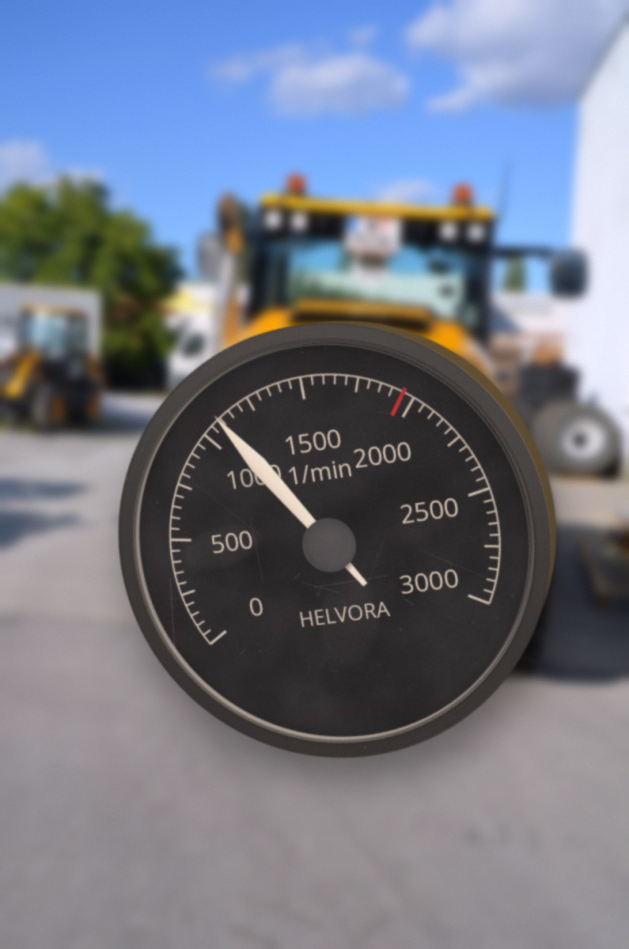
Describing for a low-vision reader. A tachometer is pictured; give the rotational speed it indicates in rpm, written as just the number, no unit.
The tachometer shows 1100
